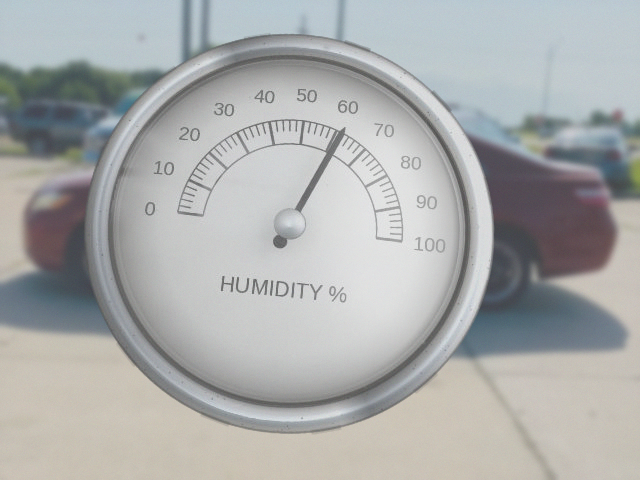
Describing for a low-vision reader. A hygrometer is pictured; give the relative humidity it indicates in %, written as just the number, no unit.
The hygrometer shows 62
